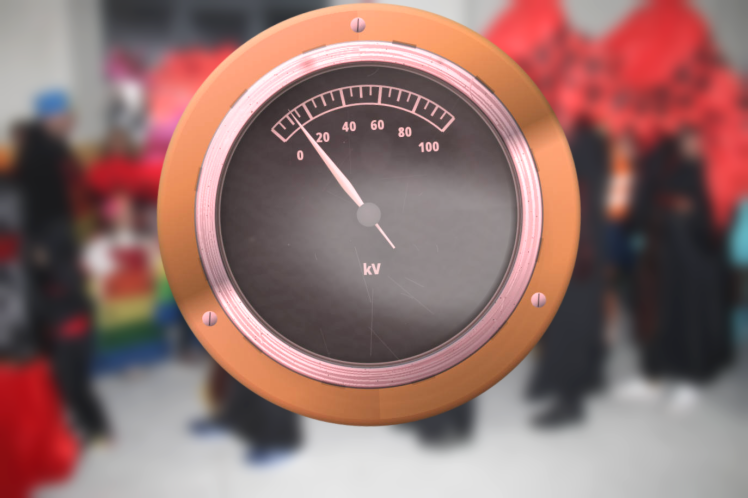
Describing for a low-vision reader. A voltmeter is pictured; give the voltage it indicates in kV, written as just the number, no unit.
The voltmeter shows 12.5
